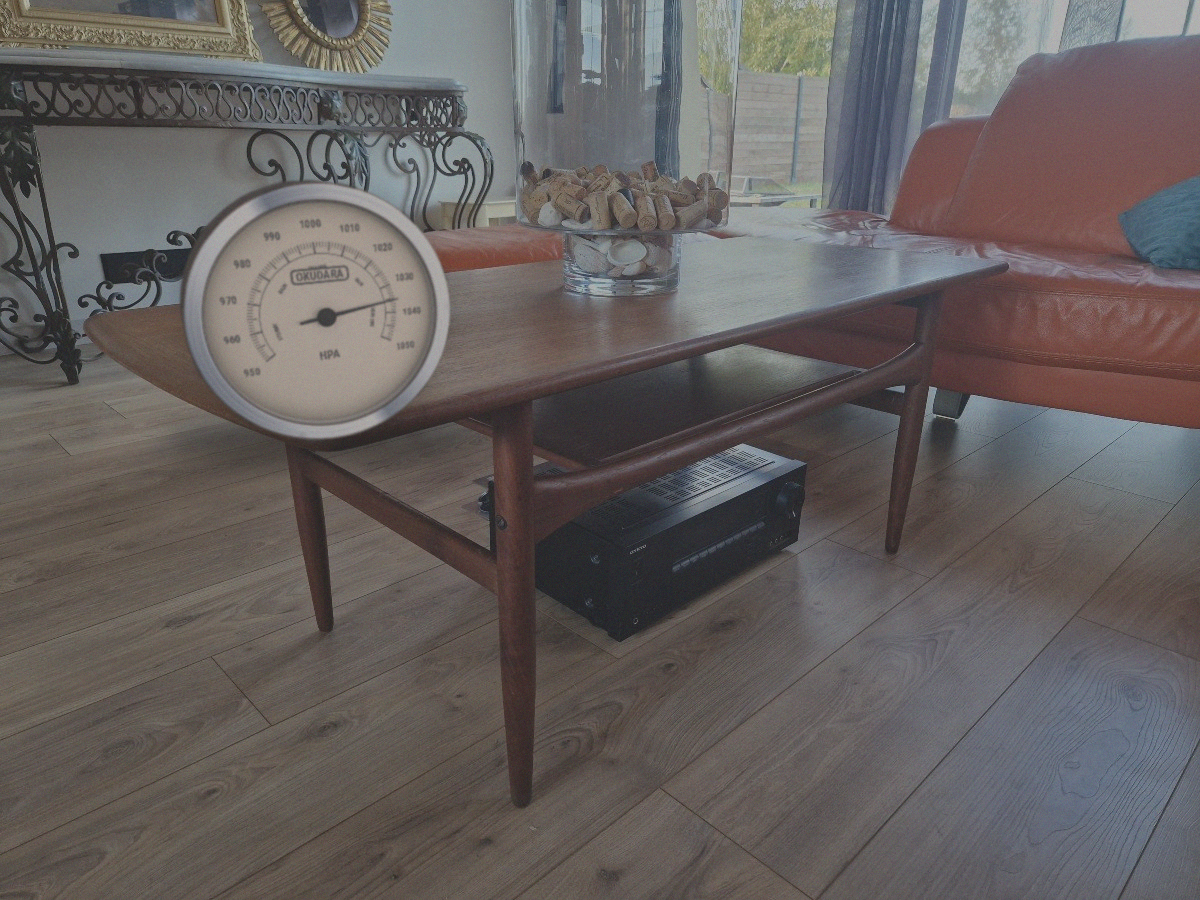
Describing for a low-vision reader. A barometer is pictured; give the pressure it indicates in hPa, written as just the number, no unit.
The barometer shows 1035
